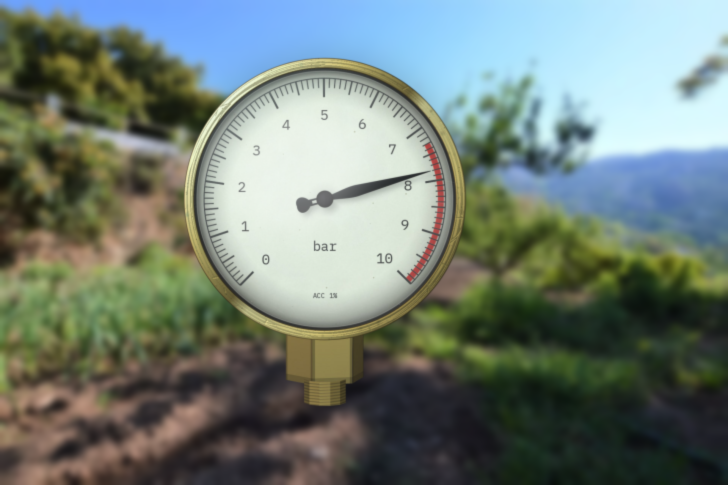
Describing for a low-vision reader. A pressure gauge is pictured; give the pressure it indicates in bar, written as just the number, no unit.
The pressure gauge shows 7.8
